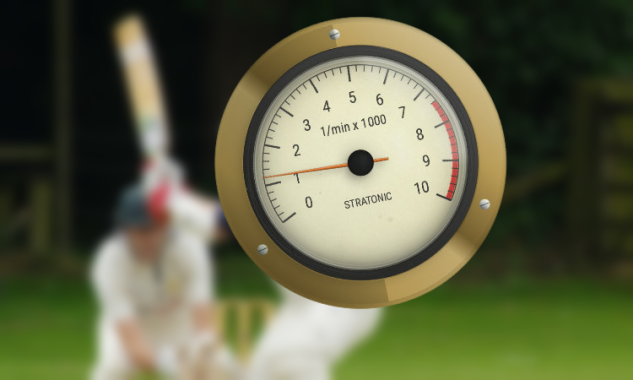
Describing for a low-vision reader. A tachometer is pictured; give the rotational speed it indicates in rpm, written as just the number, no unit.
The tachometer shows 1200
